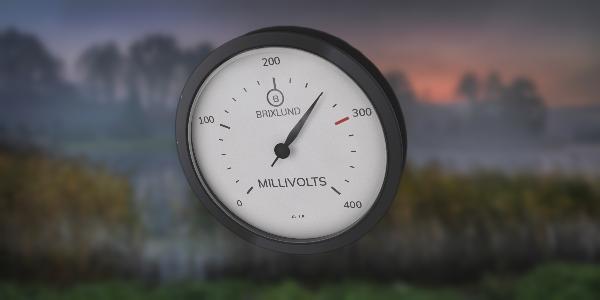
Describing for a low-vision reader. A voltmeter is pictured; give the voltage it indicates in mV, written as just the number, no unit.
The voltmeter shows 260
